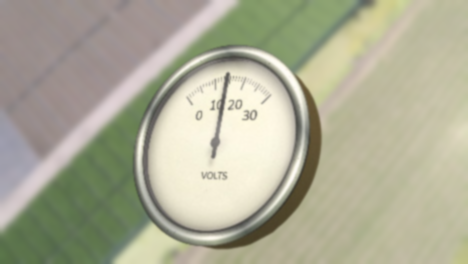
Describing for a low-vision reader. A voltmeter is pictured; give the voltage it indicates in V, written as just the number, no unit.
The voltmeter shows 15
